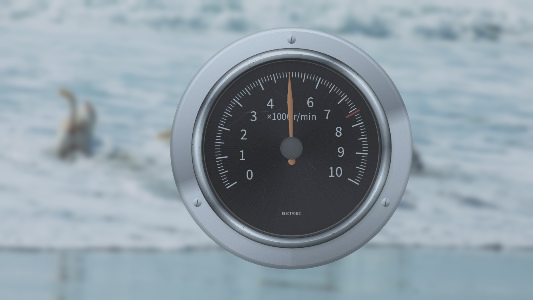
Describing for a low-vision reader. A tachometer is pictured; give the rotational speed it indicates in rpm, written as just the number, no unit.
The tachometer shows 5000
